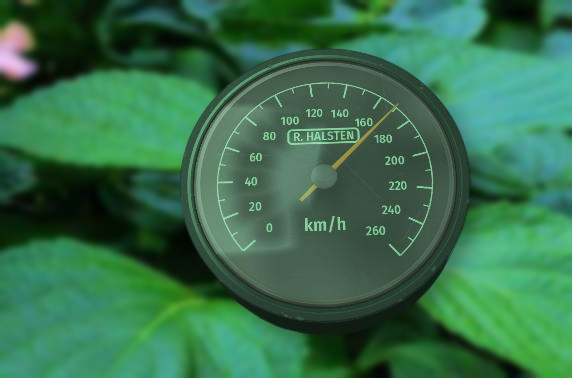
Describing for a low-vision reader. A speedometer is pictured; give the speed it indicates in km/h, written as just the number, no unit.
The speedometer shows 170
